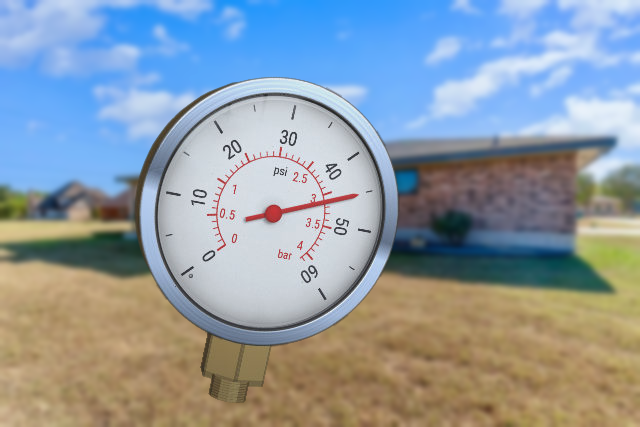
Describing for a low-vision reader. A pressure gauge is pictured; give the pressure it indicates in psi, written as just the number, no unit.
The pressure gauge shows 45
